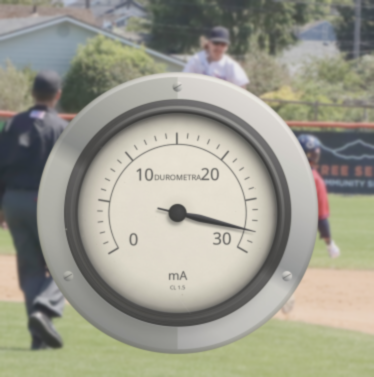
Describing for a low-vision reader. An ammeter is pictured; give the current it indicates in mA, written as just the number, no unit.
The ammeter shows 28
